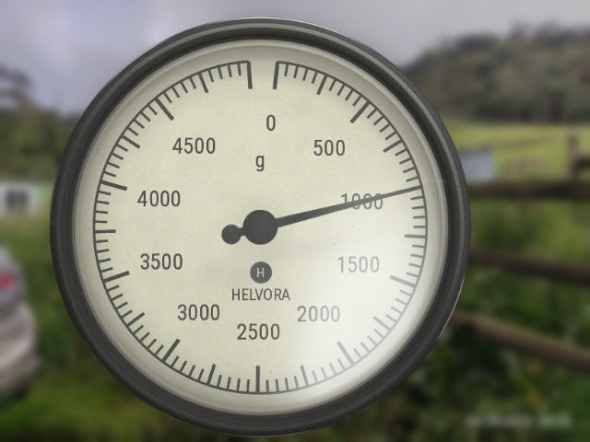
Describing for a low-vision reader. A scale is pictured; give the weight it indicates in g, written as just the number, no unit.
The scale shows 1000
